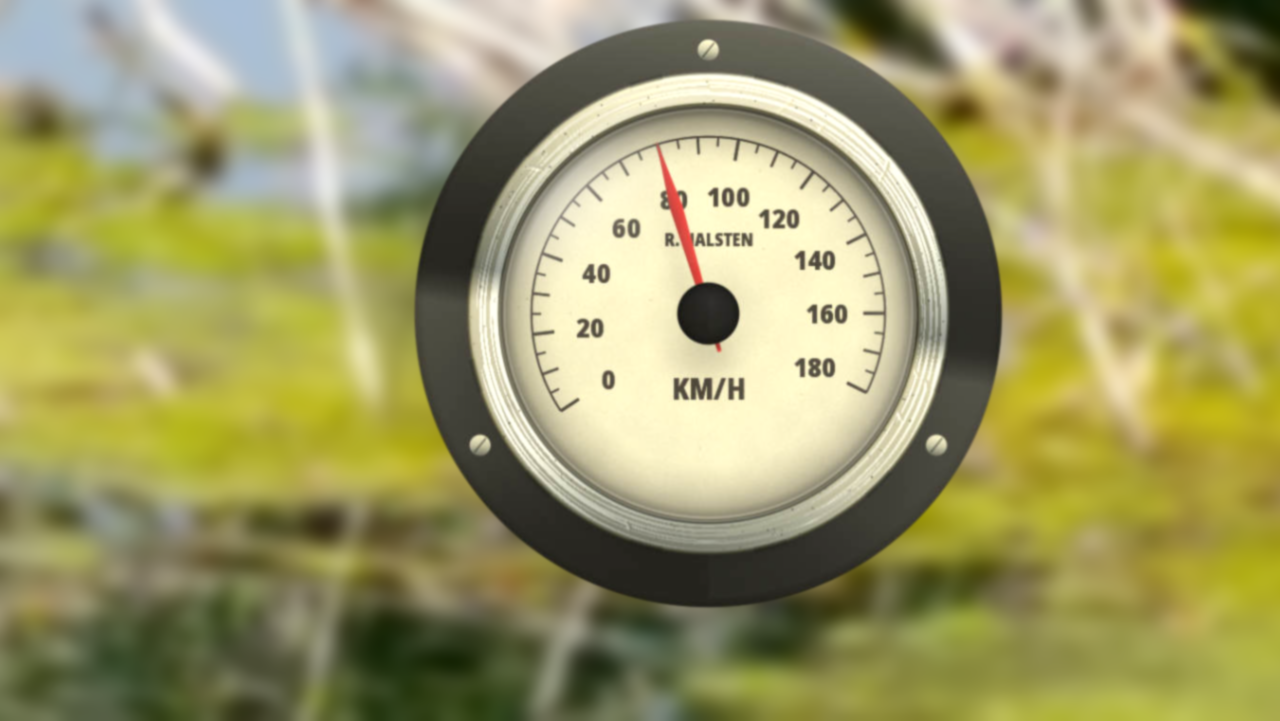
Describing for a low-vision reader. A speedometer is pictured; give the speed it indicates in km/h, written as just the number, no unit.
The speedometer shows 80
